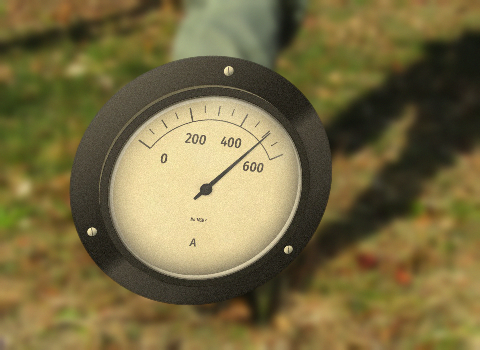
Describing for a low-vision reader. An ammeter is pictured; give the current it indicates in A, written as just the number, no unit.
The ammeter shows 500
